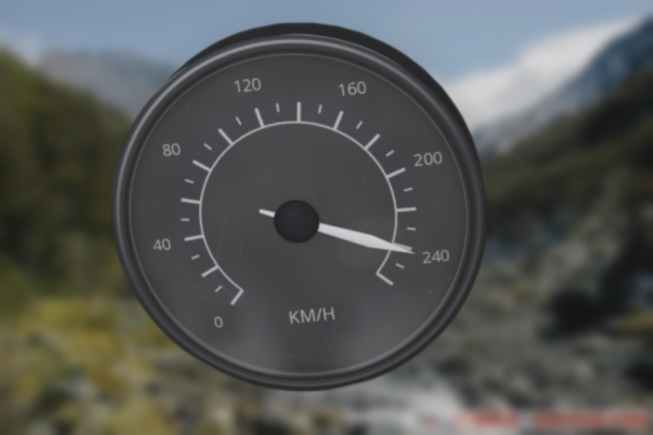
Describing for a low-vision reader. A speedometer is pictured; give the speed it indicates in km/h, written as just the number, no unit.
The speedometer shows 240
